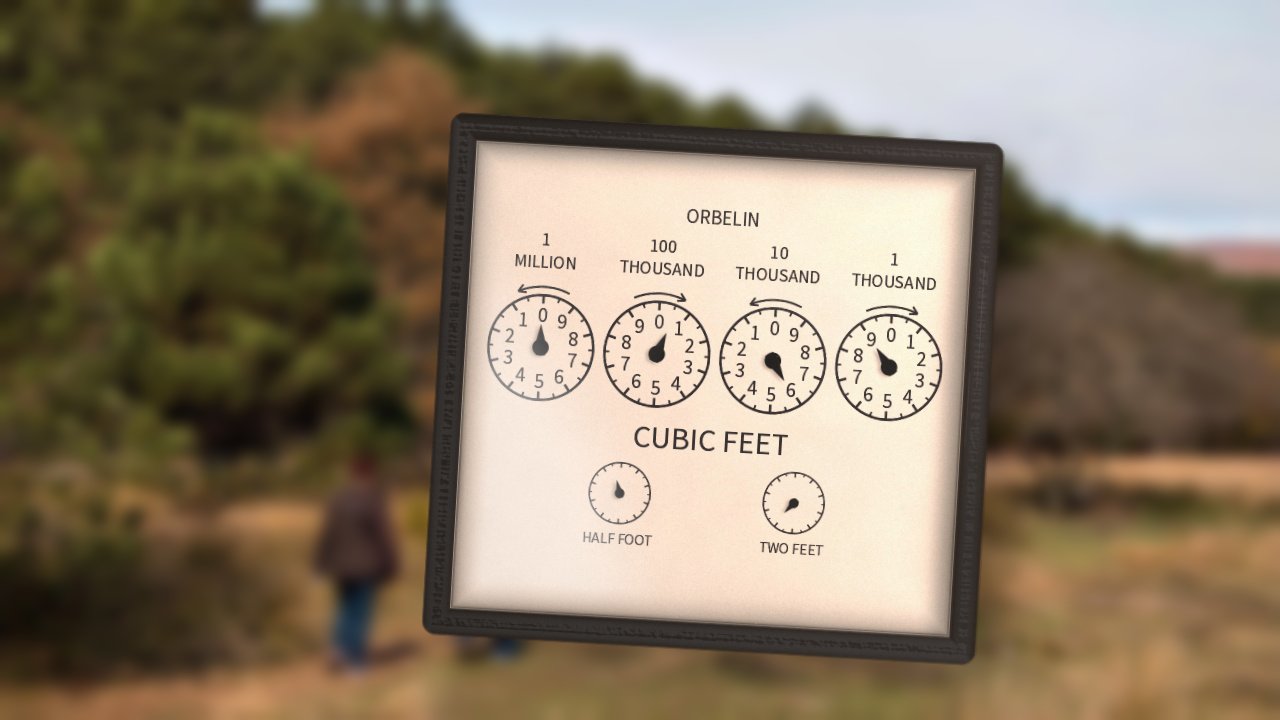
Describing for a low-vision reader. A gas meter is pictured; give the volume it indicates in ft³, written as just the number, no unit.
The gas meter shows 5900
